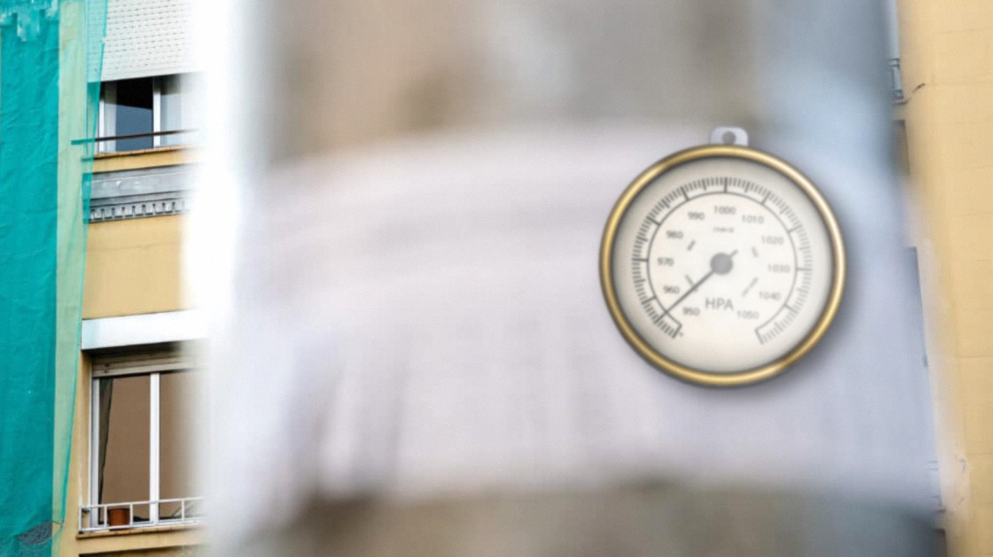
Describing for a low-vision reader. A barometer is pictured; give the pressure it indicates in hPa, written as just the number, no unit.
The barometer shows 955
